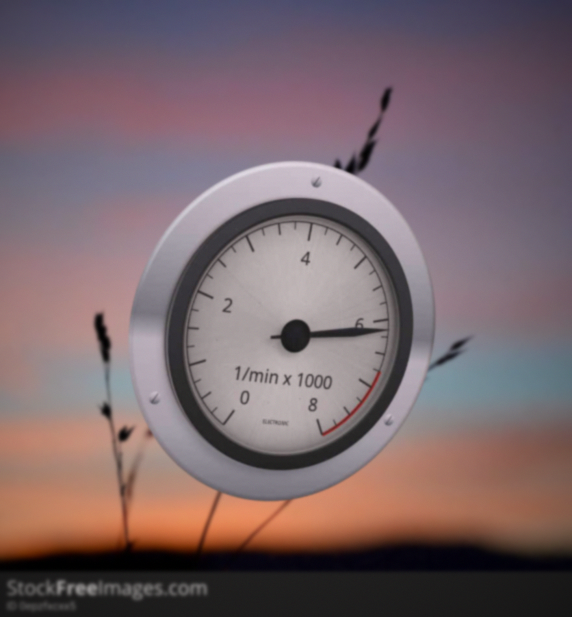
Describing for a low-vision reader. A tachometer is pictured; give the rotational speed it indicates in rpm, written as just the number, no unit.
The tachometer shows 6125
